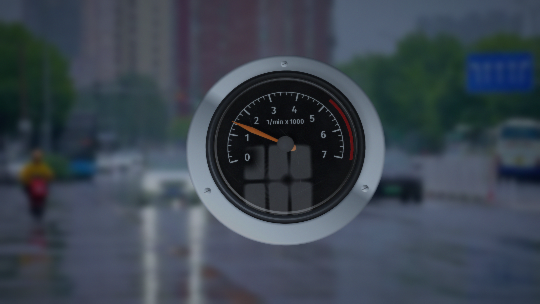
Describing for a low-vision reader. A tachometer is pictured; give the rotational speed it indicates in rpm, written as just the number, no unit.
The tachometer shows 1400
